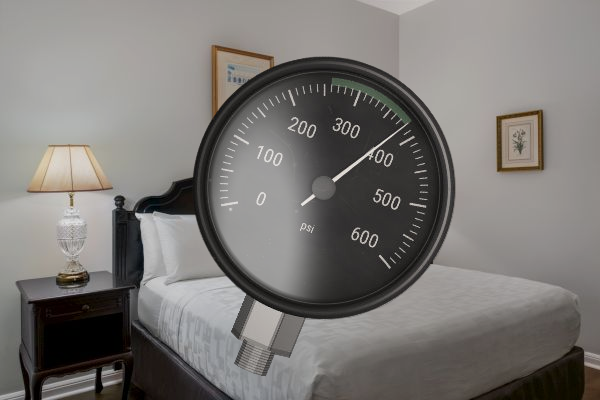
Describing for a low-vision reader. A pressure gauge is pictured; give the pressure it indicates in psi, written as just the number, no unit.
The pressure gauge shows 380
